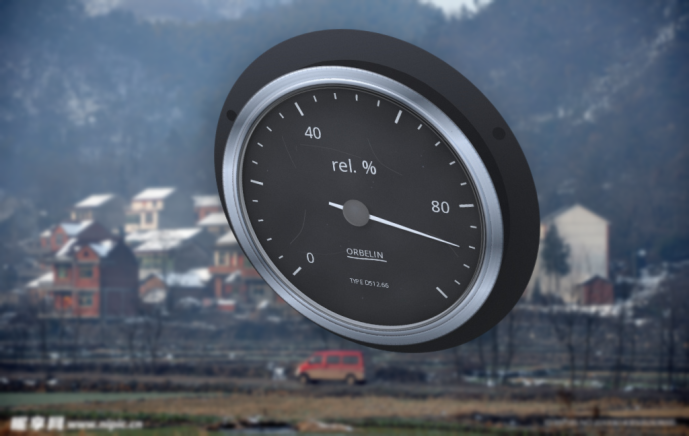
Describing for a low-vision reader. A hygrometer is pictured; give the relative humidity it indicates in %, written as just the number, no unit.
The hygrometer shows 88
